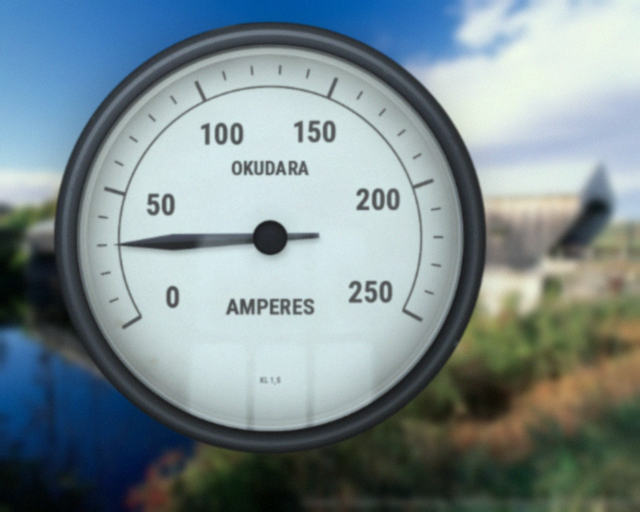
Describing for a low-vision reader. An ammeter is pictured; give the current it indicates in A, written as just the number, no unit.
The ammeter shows 30
